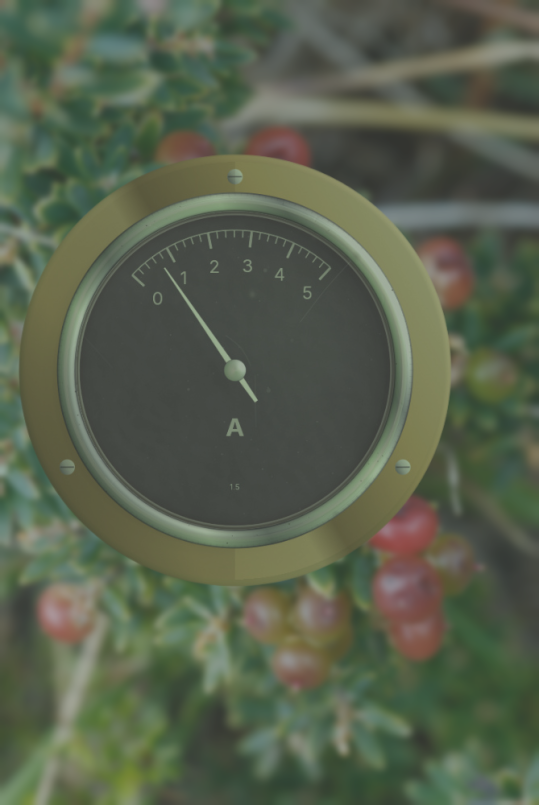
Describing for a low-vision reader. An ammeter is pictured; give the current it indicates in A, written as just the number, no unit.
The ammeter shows 0.7
